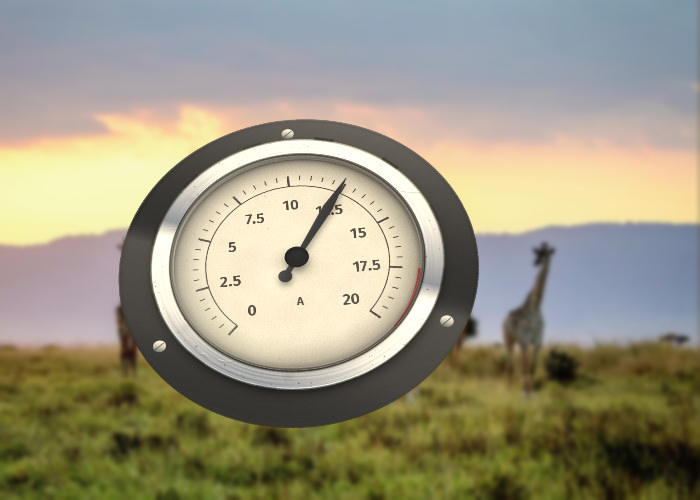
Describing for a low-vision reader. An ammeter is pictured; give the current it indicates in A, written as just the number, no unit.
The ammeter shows 12.5
